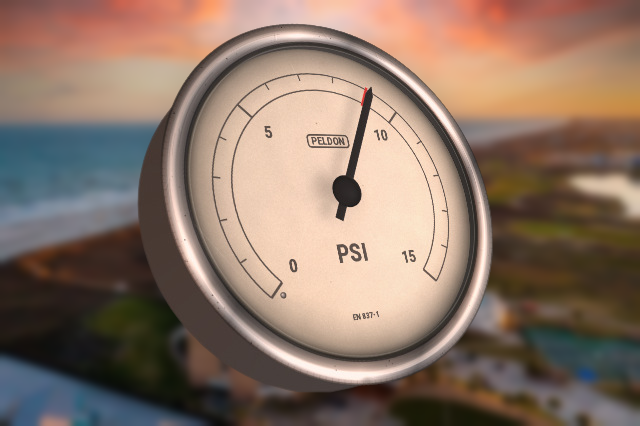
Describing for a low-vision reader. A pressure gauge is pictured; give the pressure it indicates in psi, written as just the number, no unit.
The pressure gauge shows 9
